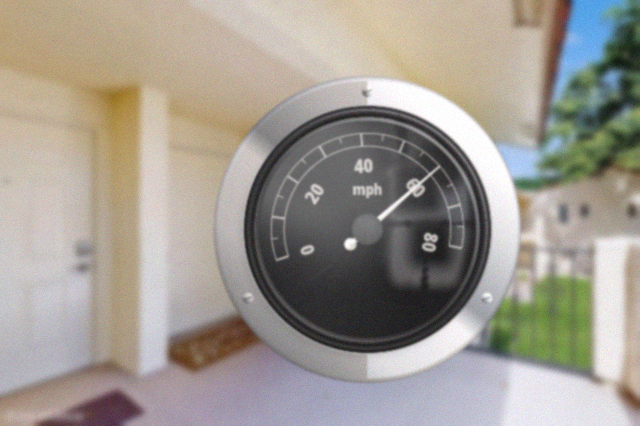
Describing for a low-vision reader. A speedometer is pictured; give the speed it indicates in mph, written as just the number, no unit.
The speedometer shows 60
